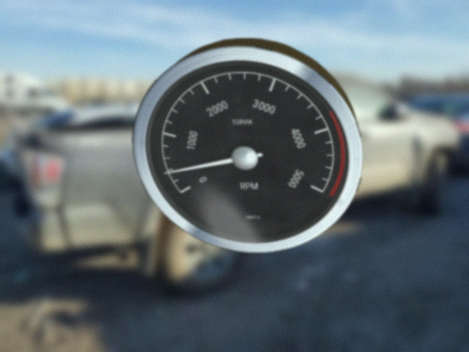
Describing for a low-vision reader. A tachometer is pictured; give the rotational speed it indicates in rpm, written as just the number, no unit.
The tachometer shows 400
